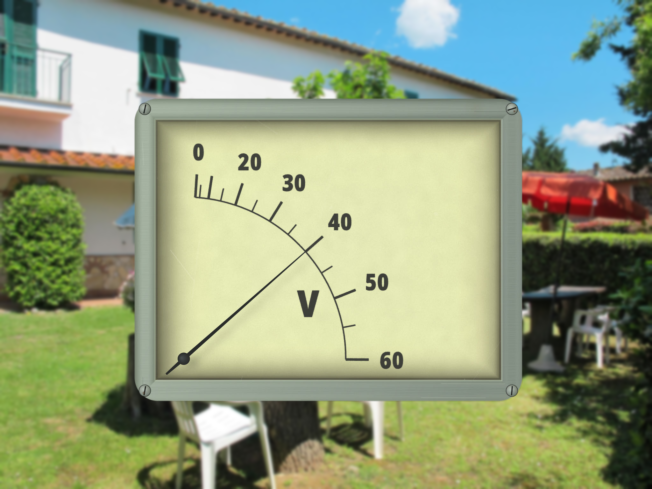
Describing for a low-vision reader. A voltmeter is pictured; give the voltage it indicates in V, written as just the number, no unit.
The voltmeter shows 40
